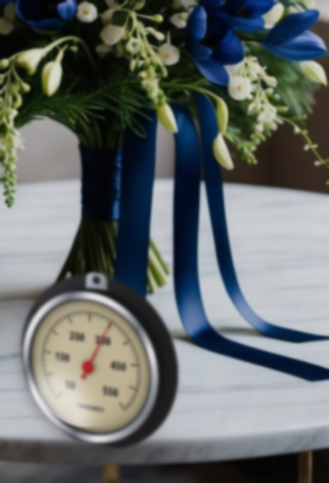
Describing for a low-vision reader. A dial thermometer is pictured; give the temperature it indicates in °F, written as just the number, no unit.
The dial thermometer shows 350
